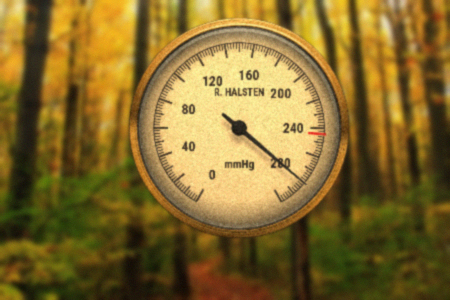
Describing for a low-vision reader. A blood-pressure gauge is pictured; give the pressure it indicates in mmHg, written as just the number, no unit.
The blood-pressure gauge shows 280
